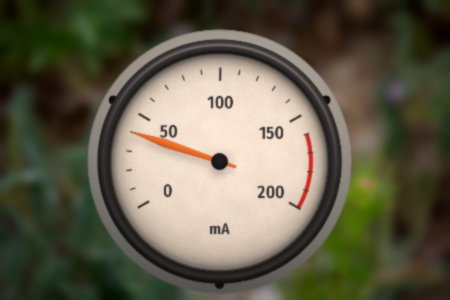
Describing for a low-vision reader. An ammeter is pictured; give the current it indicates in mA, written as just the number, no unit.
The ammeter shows 40
